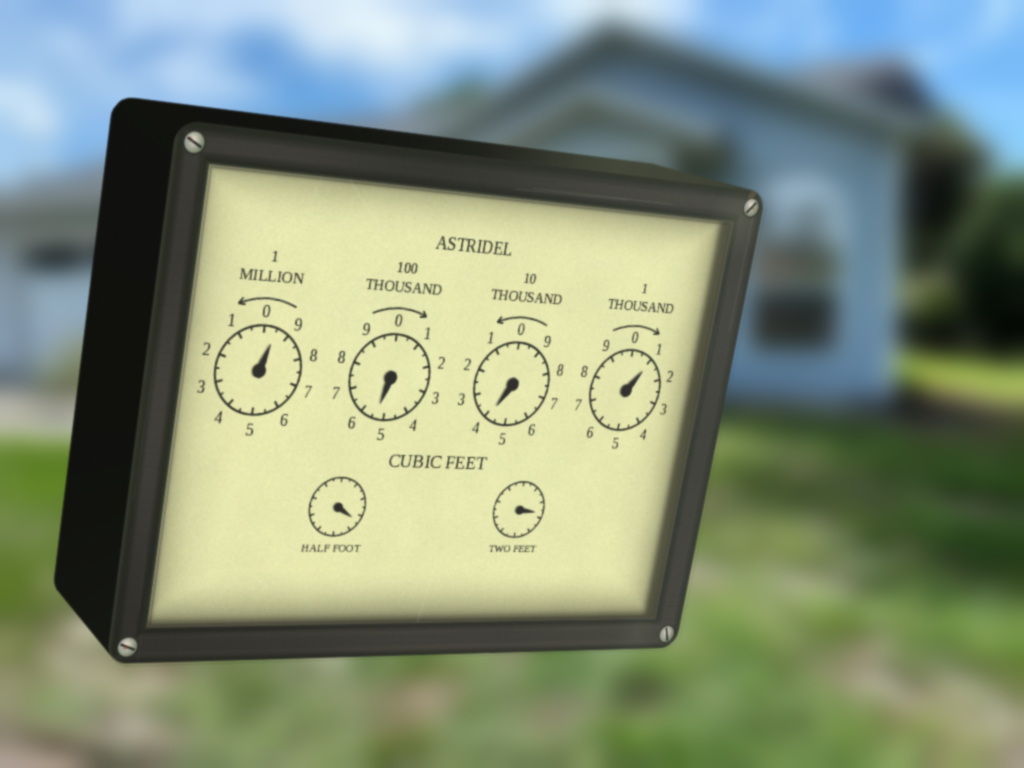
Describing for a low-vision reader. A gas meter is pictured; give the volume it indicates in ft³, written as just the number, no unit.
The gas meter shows 954100
